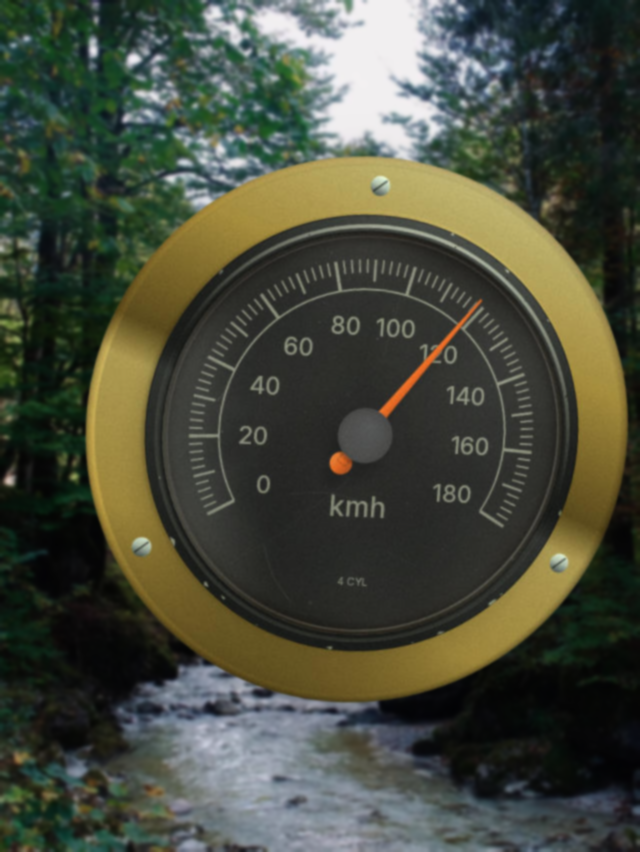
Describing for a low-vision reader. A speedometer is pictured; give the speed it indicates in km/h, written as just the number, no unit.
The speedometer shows 118
